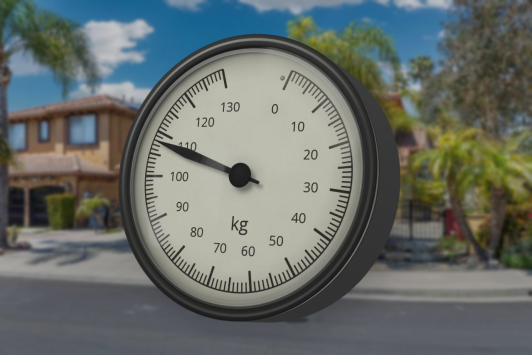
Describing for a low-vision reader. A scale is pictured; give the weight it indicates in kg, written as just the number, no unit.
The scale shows 108
